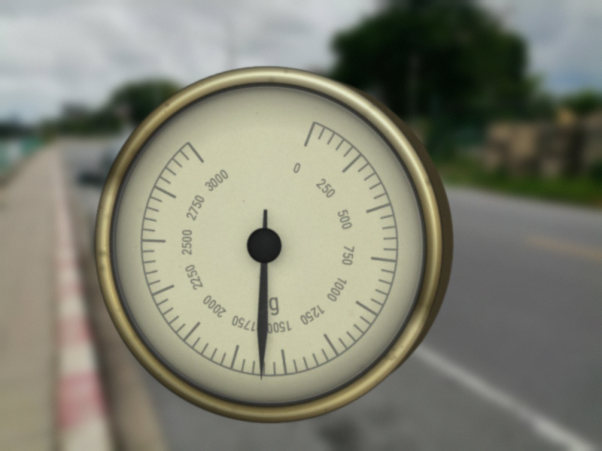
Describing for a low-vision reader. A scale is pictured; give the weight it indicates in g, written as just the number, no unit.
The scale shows 1600
